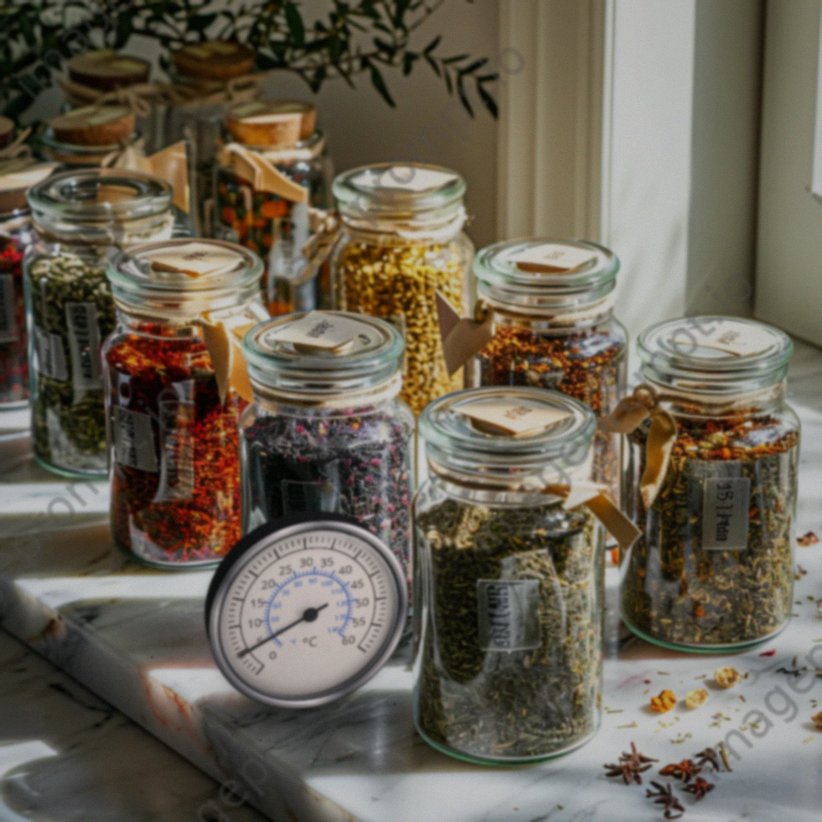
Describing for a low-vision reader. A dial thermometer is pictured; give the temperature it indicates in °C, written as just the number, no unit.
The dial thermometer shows 5
